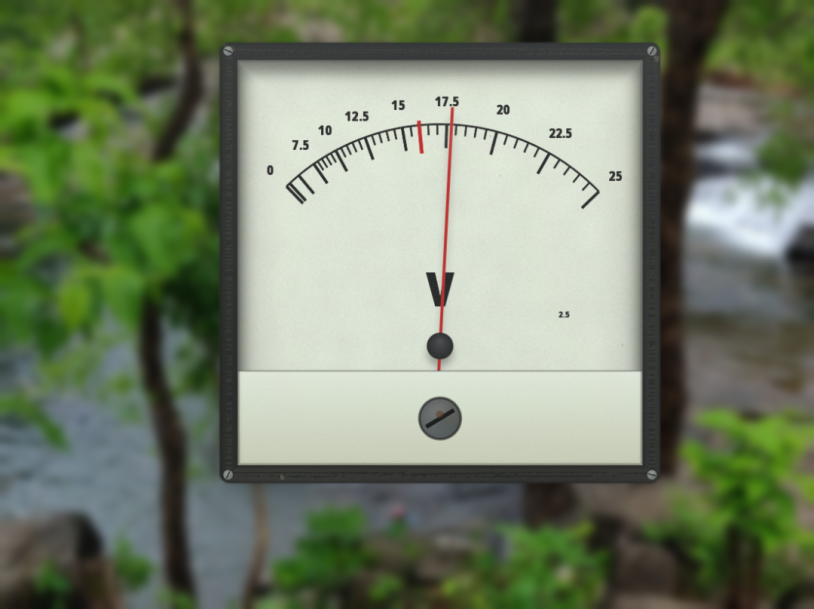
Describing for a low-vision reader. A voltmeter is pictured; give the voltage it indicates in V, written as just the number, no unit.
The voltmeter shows 17.75
